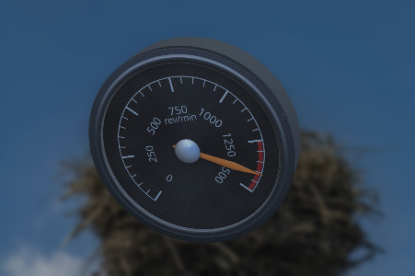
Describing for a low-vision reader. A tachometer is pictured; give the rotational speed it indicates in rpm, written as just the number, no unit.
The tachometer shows 1400
